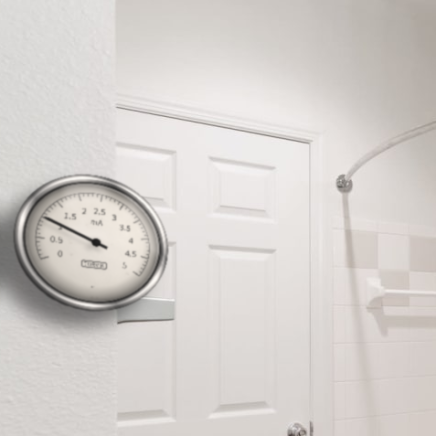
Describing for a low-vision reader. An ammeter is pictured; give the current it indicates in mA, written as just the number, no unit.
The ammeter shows 1
